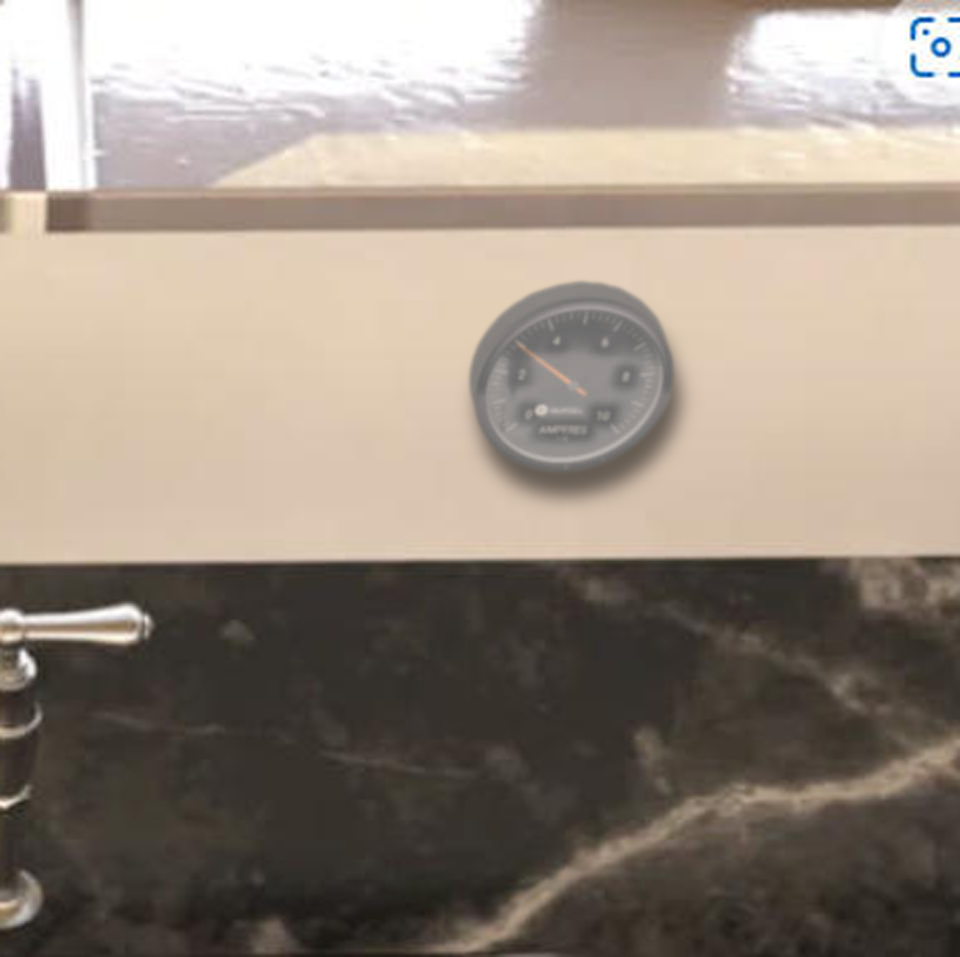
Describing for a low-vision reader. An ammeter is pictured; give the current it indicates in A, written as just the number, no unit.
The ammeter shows 3
